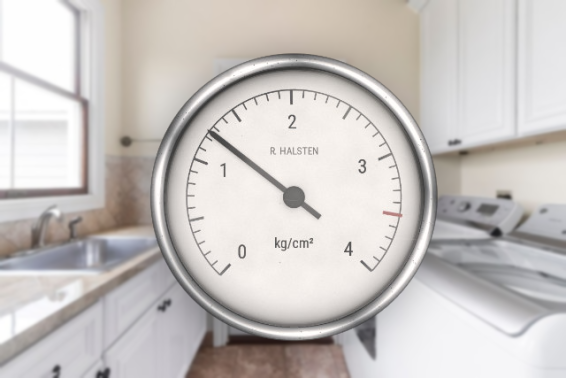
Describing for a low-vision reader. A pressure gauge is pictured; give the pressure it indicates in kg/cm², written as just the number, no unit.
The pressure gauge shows 1.25
